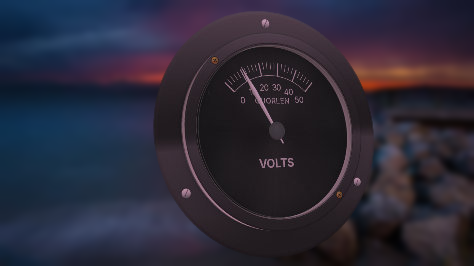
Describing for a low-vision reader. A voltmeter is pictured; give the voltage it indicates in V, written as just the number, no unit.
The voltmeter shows 10
